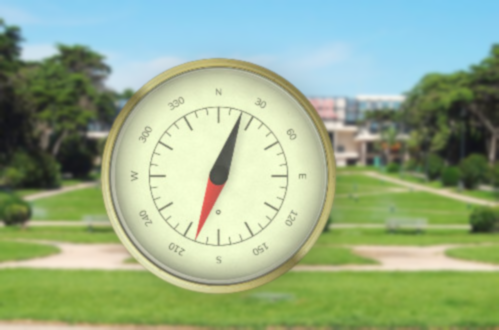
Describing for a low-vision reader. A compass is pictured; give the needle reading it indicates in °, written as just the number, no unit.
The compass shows 200
